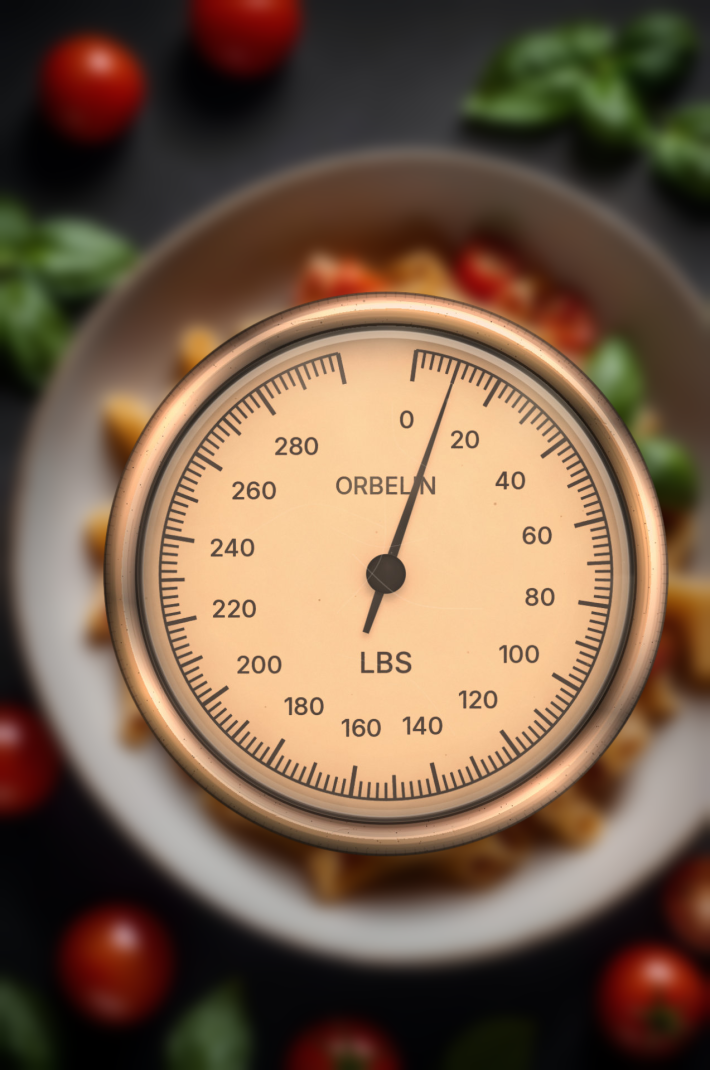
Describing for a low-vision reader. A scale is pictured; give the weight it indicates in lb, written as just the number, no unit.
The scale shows 10
